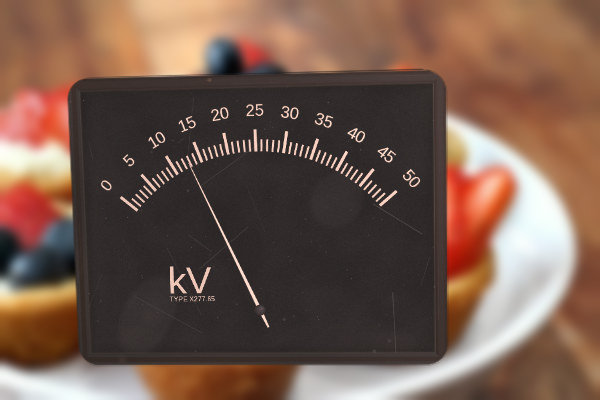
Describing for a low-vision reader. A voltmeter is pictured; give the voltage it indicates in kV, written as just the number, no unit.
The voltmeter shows 13
